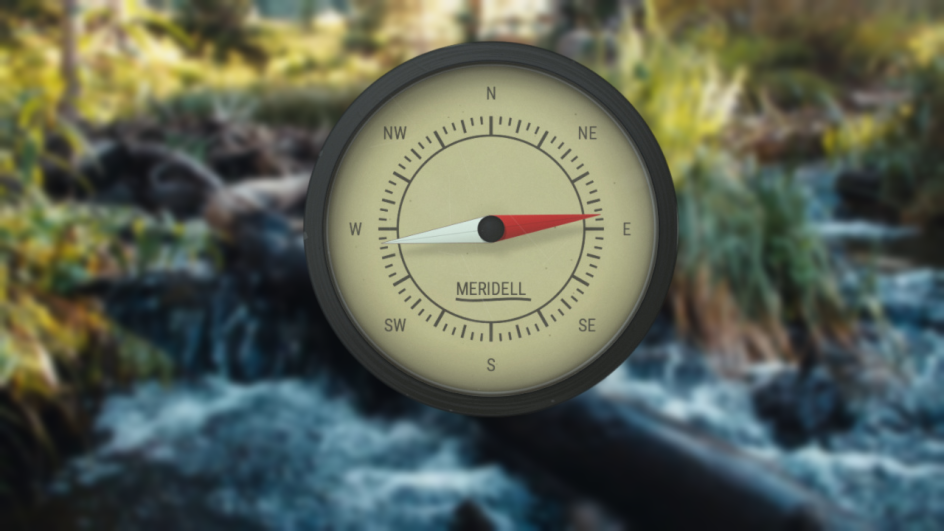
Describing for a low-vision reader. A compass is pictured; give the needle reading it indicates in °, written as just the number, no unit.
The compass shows 82.5
